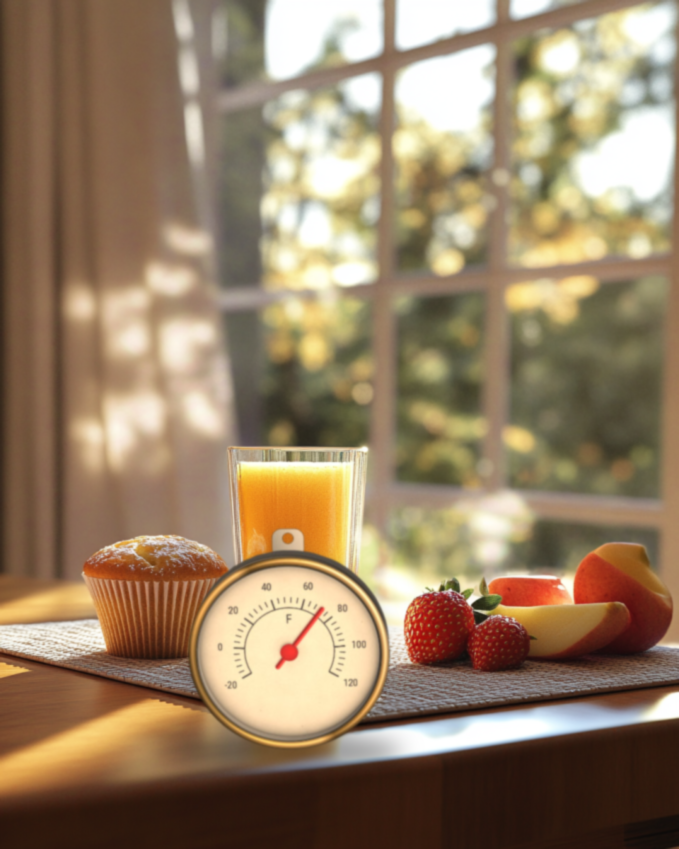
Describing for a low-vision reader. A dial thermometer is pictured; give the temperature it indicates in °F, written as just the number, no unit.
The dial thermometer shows 72
